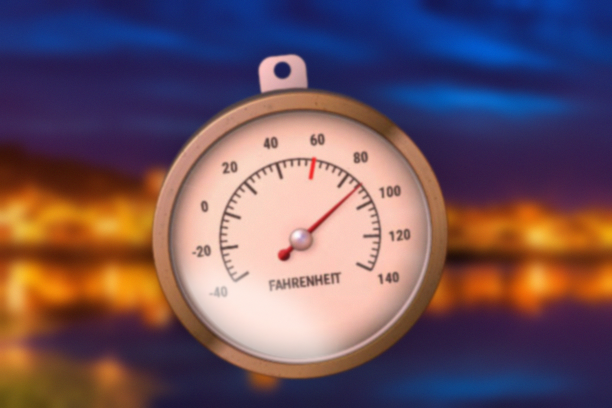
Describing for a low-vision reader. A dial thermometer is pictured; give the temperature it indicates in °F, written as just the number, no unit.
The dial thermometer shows 88
